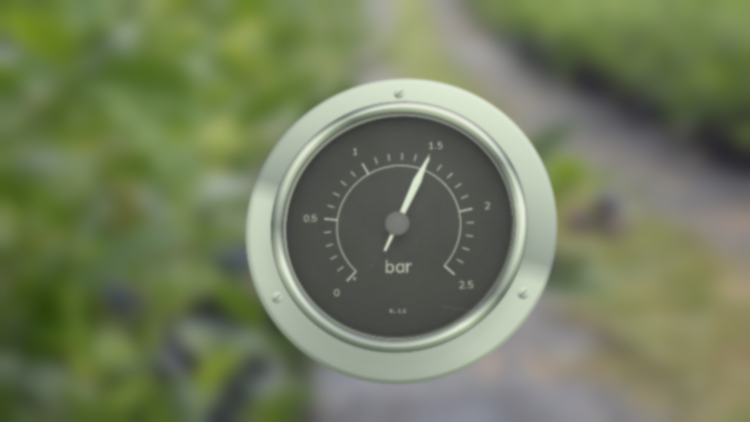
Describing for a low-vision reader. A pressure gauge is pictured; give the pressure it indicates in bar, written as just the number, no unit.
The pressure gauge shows 1.5
